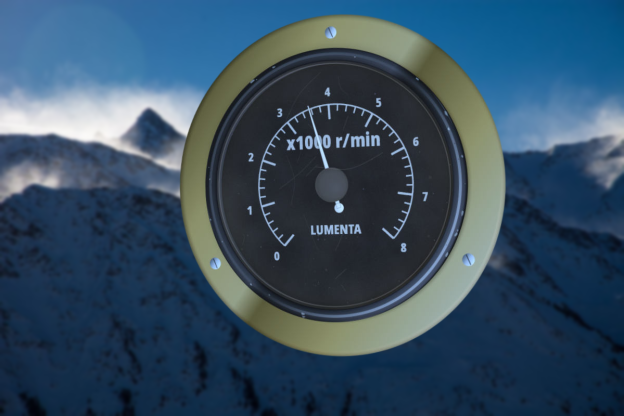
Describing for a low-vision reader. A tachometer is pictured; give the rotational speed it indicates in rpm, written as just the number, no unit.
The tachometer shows 3600
